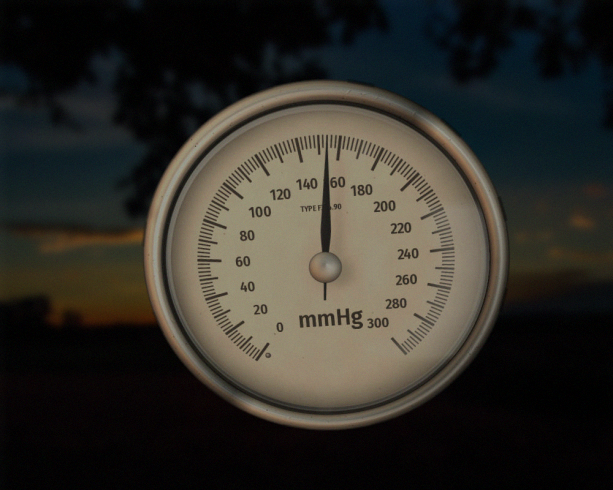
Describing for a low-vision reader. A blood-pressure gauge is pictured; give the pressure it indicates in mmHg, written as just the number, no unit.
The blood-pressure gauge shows 154
